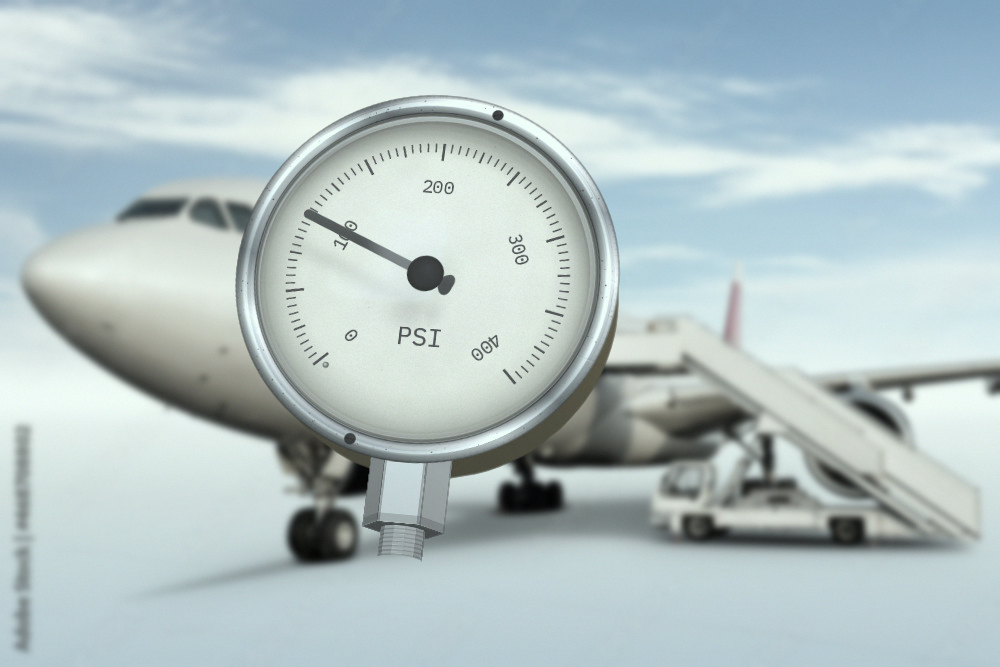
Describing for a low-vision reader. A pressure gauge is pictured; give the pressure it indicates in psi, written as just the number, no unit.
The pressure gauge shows 100
